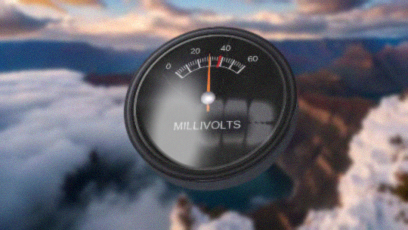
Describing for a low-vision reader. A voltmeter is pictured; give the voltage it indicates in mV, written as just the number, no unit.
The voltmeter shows 30
